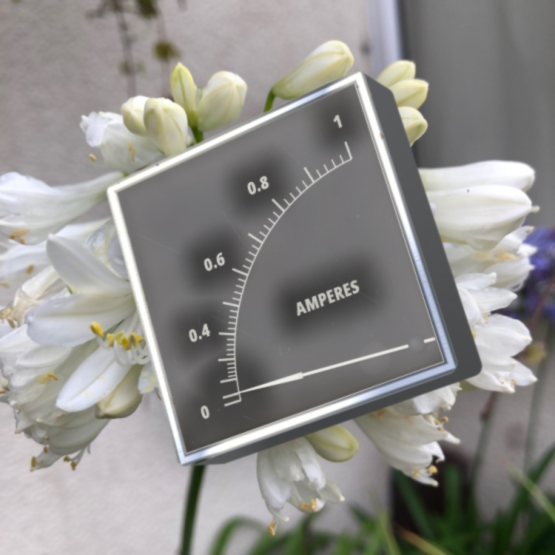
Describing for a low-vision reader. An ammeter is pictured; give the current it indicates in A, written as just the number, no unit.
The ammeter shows 0.1
